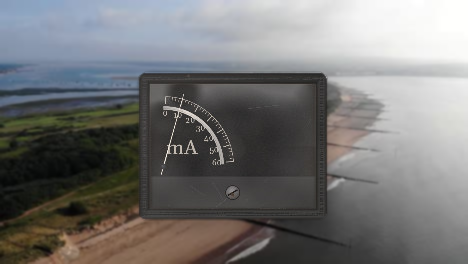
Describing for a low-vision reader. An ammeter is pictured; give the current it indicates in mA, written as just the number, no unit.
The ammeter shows 10
